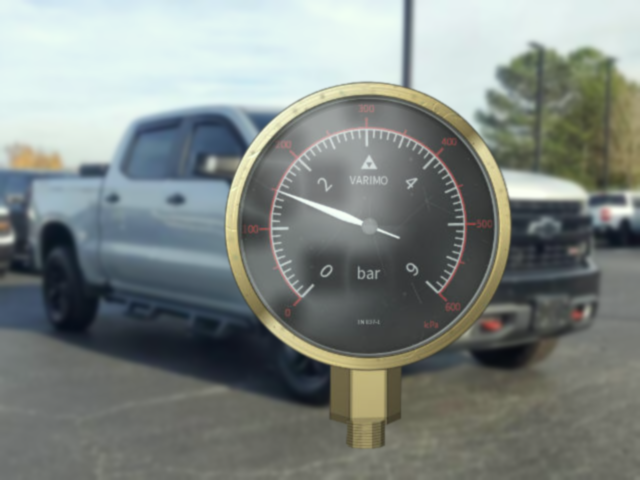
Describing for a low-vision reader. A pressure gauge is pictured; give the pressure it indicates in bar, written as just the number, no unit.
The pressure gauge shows 1.5
